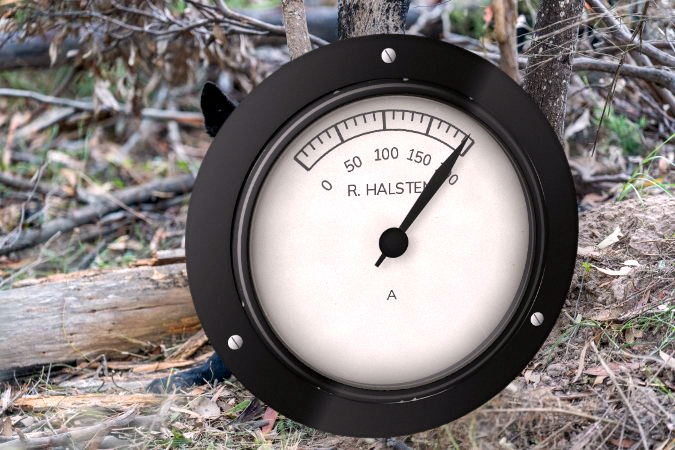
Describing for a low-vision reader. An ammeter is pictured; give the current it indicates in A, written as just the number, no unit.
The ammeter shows 190
